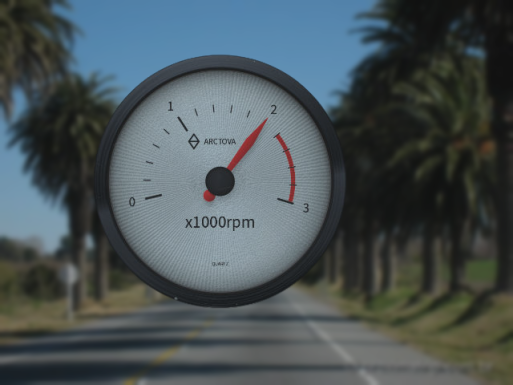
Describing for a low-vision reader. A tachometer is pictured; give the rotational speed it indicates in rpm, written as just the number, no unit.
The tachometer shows 2000
